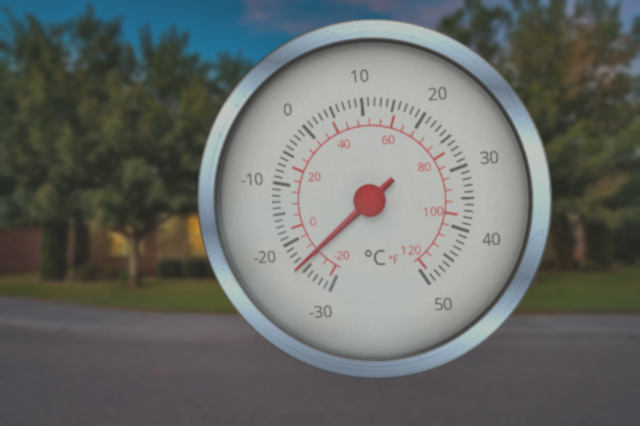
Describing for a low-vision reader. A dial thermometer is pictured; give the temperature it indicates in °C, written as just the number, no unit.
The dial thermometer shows -24
